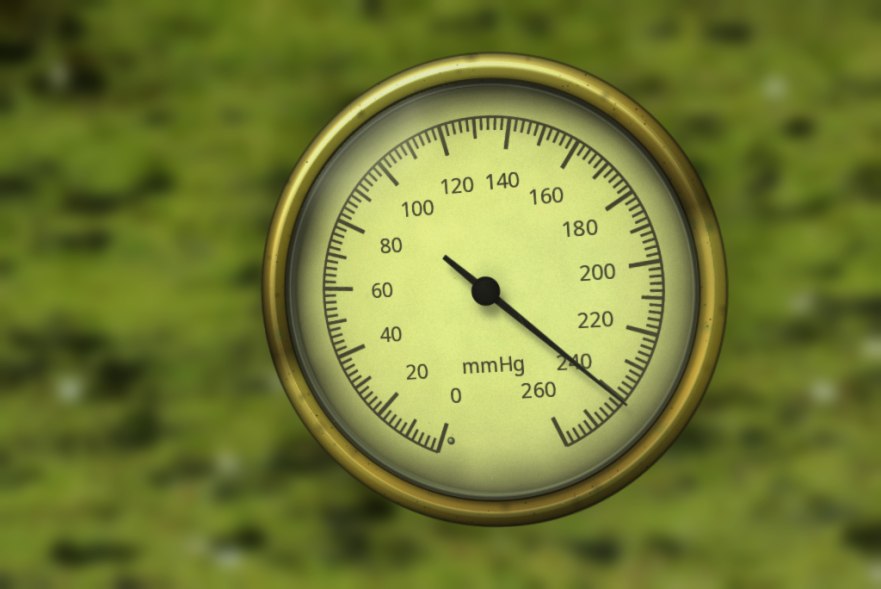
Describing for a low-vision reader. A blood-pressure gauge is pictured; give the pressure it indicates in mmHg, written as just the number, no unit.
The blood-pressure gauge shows 240
